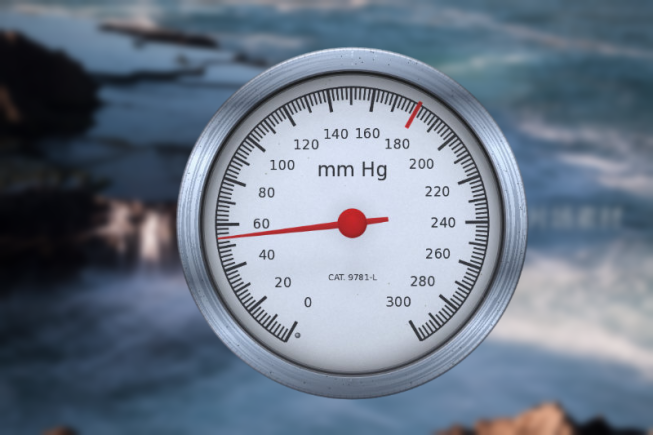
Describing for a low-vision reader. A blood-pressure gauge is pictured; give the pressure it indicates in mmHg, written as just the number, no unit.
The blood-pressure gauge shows 54
